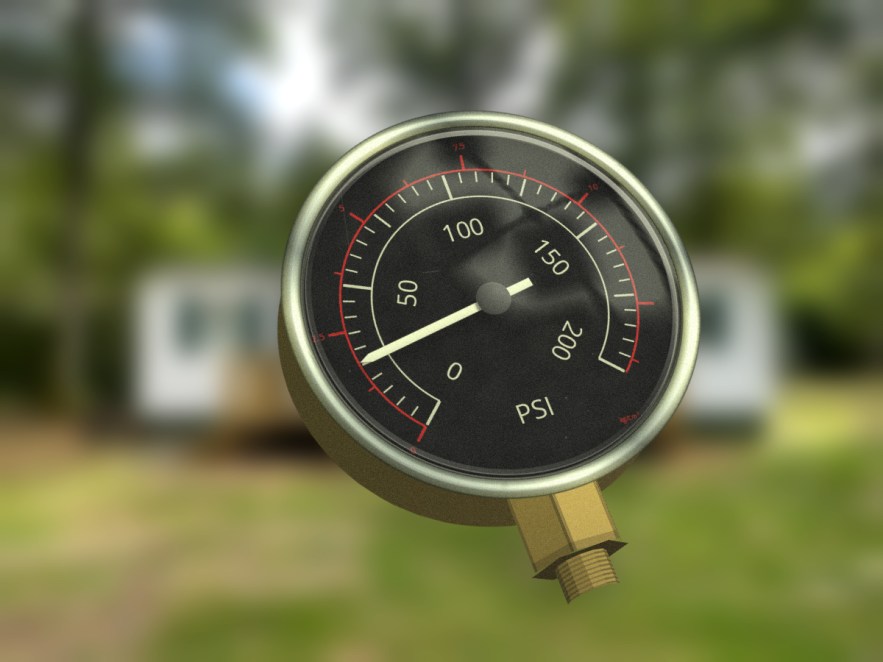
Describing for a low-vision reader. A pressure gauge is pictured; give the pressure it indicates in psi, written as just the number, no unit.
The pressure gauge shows 25
